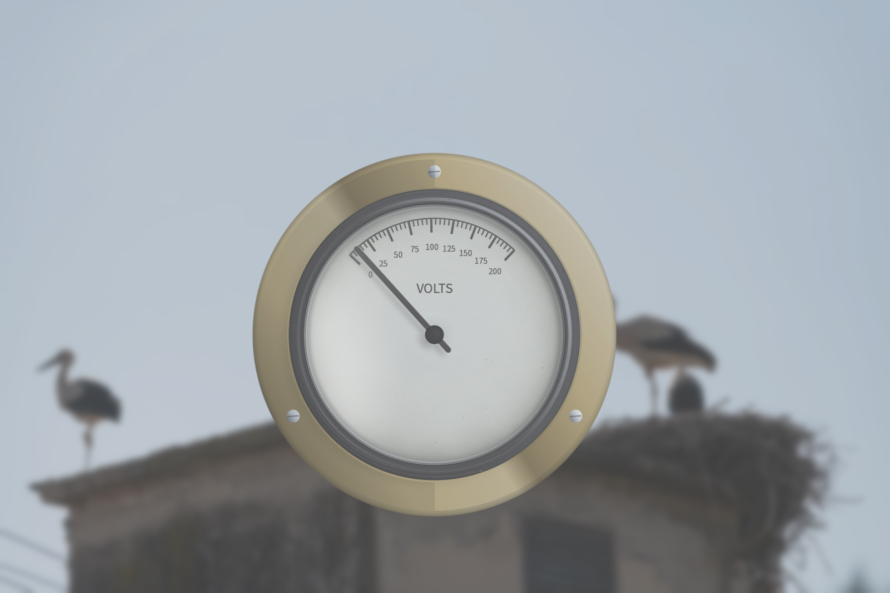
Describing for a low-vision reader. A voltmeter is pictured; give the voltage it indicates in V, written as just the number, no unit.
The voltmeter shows 10
